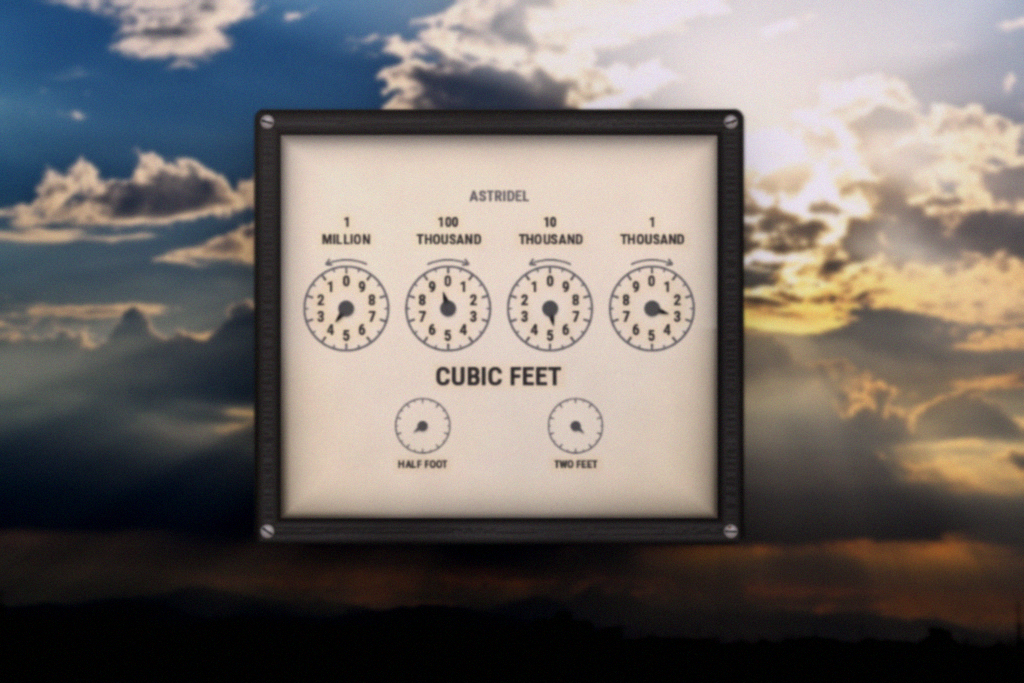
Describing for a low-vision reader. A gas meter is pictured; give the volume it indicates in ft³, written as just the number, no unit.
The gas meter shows 395300
